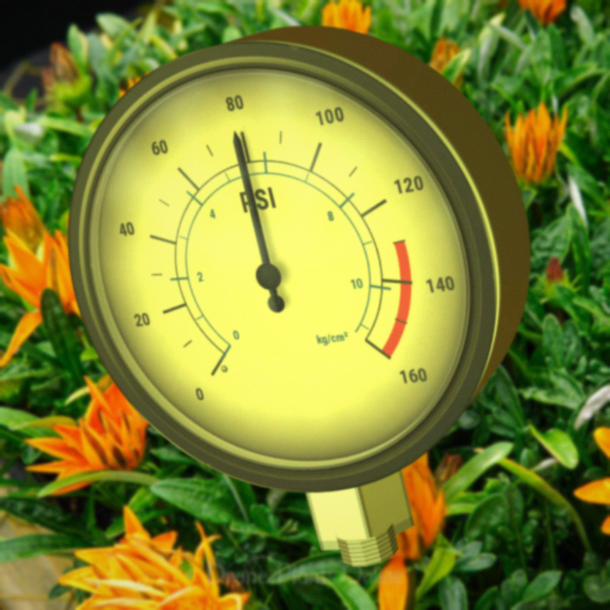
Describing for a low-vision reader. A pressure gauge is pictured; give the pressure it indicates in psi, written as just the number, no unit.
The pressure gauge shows 80
